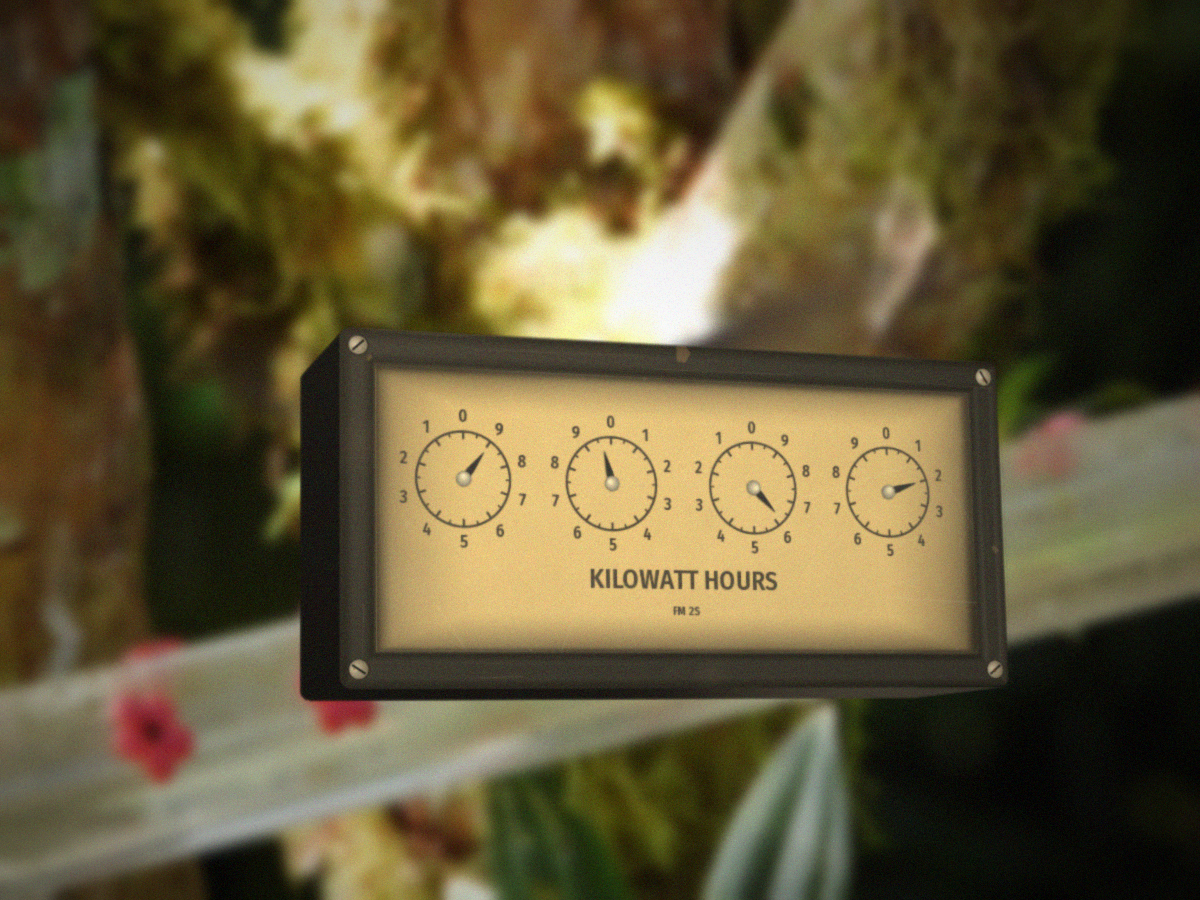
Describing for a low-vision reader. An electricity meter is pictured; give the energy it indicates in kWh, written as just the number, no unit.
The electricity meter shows 8962
